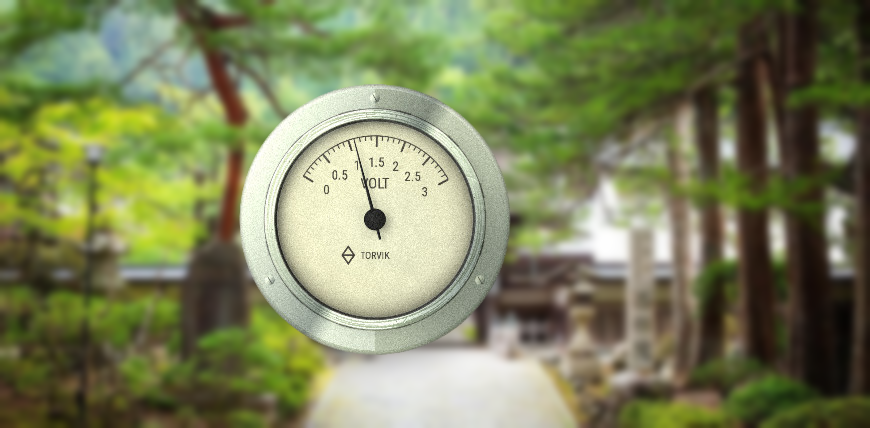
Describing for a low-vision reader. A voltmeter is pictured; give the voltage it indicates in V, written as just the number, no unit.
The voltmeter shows 1.1
